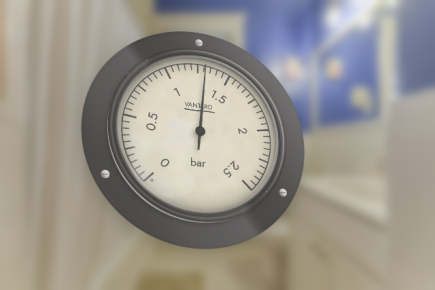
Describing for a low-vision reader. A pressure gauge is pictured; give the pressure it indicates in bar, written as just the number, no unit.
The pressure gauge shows 1.3
